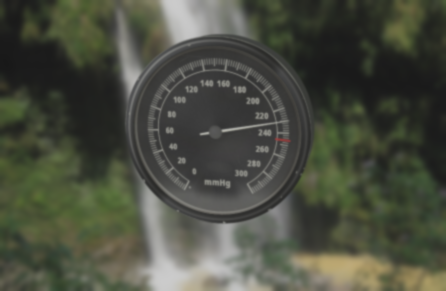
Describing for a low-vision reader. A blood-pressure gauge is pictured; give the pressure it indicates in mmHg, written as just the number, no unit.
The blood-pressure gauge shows 230
